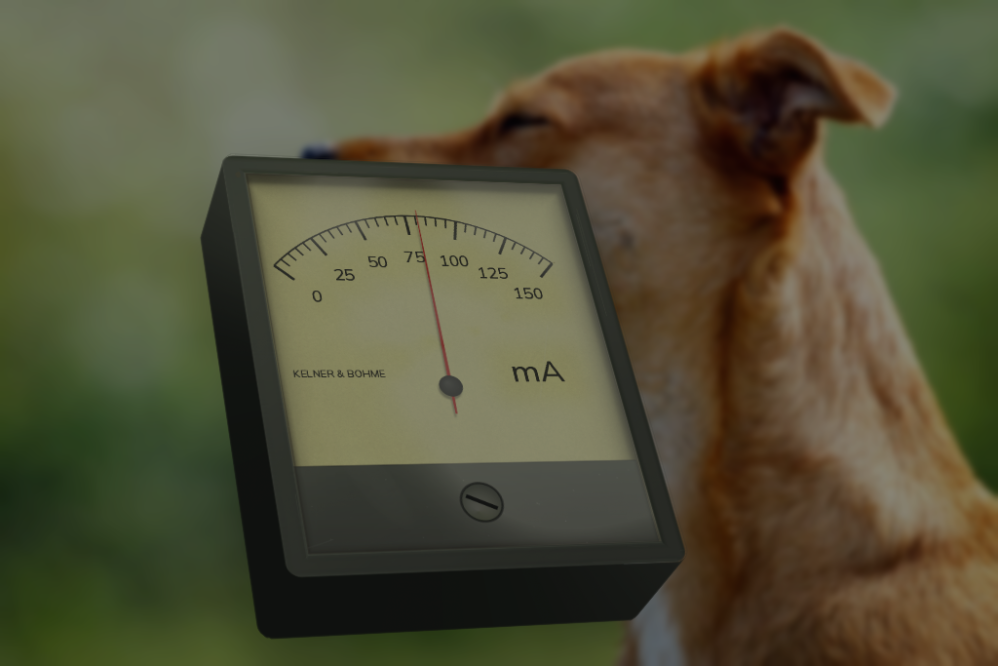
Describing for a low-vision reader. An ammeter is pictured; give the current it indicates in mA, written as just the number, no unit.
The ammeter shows 80
